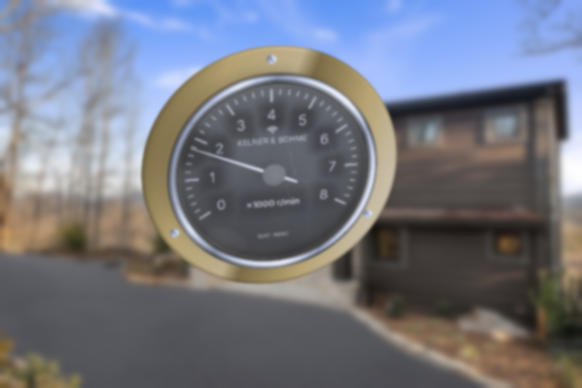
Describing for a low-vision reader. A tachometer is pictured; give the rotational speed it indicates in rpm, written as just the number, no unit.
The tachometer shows 1800
